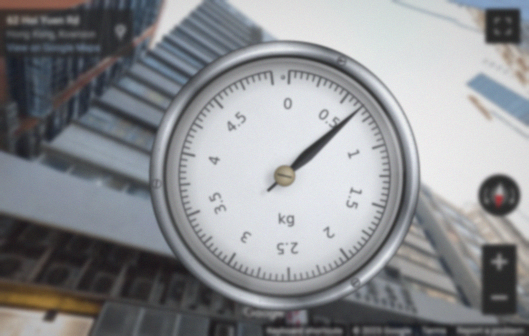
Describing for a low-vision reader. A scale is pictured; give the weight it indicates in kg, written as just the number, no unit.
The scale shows 0.65
